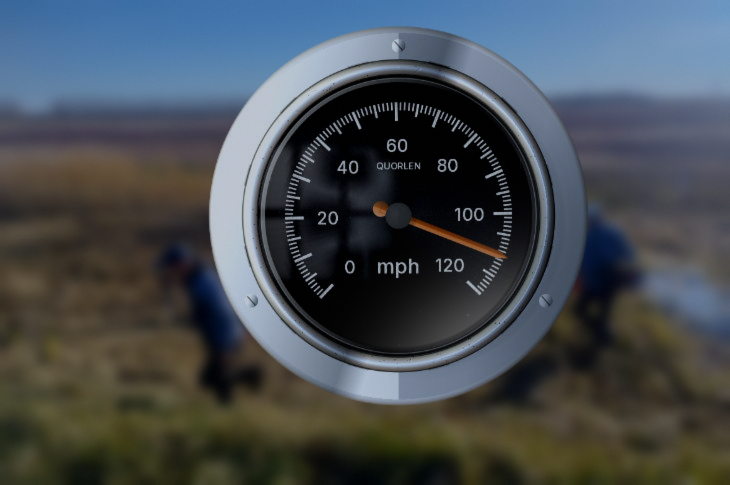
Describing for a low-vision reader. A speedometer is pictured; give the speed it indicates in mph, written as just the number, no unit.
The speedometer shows 110
